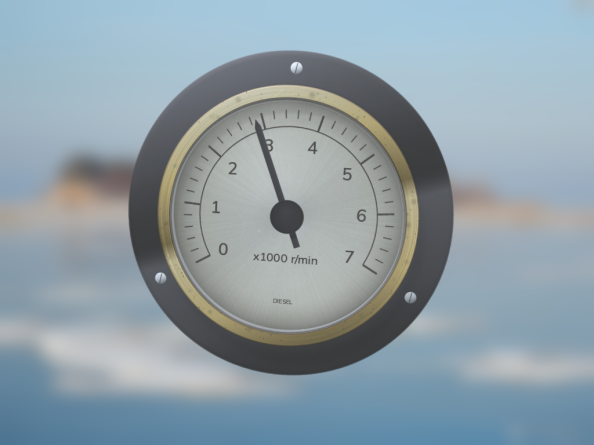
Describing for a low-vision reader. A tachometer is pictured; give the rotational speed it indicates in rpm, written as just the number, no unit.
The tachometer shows 2900
